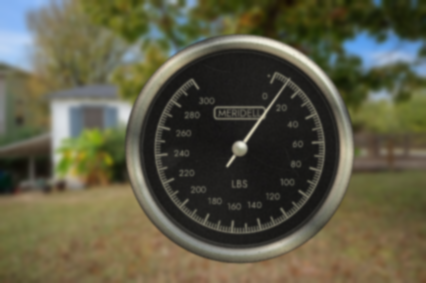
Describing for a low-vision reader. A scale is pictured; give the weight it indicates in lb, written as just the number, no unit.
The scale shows 10
